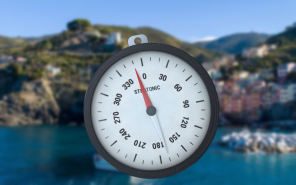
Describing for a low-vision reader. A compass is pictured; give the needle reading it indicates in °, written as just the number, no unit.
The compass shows 350
